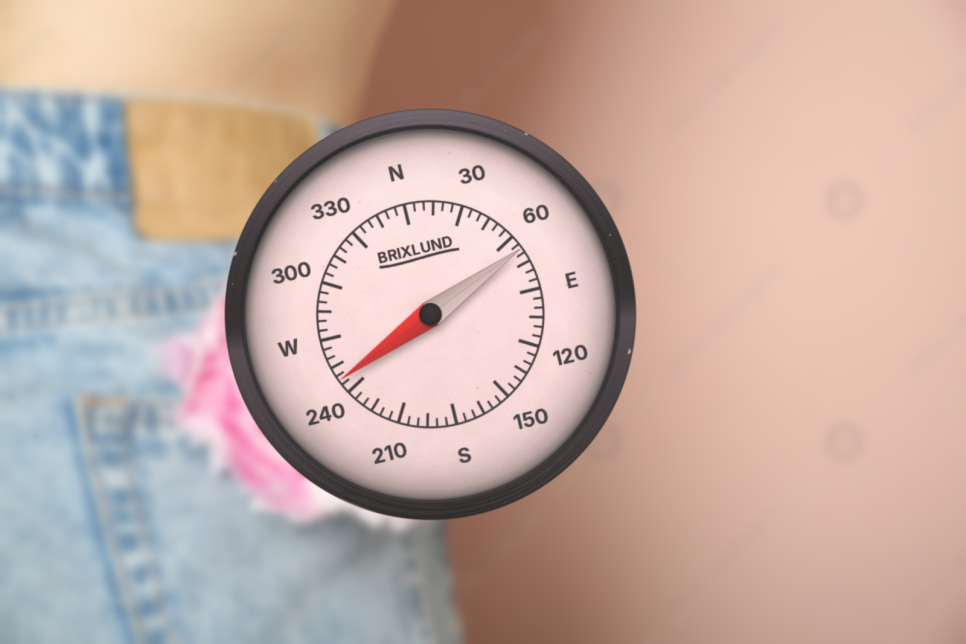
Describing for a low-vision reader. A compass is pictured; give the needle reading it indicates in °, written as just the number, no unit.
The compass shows 247.5
